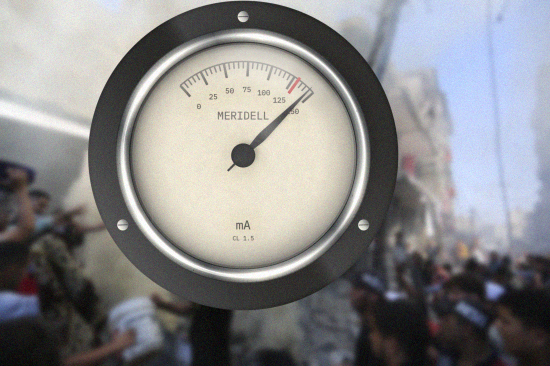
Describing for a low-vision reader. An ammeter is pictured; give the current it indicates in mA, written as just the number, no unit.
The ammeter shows 145
